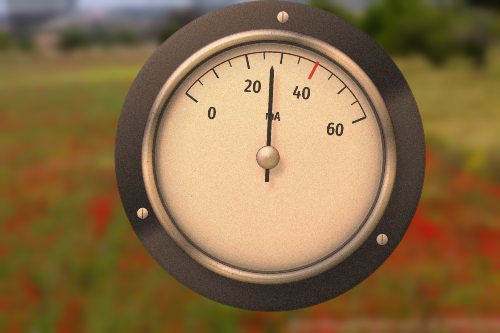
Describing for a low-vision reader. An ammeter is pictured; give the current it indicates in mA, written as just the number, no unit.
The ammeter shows 27.5
